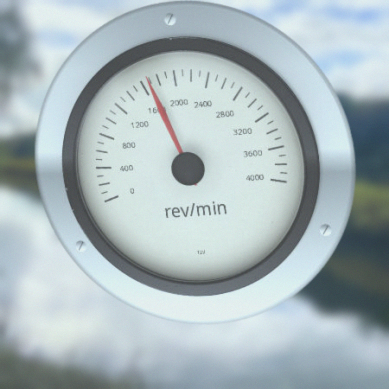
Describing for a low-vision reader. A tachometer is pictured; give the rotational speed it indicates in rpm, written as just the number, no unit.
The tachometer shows 1700
